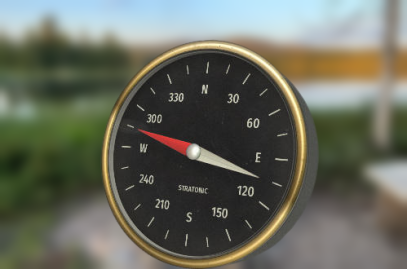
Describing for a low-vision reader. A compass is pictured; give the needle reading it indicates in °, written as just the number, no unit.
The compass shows 285
